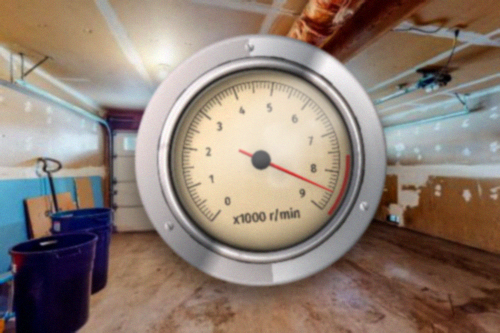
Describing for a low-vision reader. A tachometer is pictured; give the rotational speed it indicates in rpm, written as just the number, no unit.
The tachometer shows 8500
